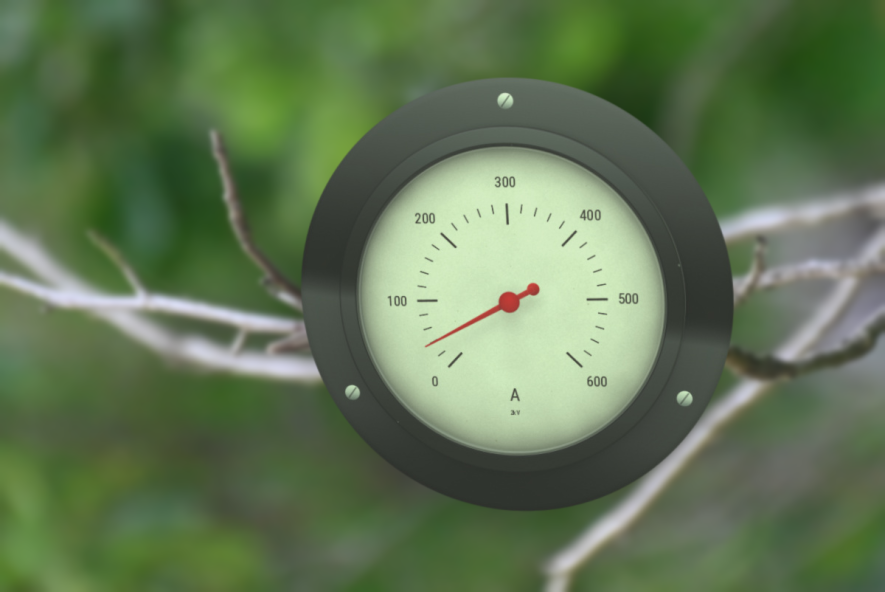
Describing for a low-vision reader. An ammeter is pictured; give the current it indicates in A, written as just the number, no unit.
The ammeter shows 40
